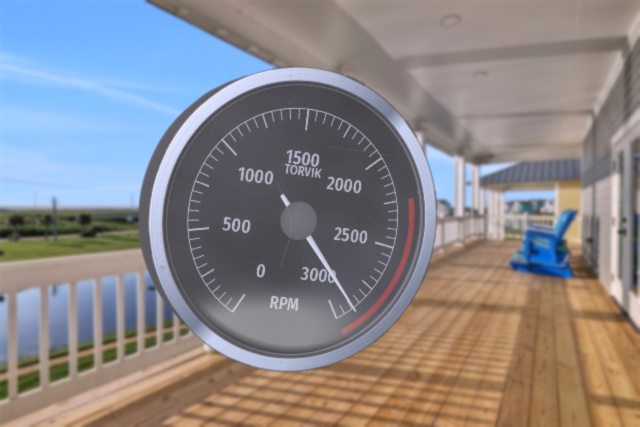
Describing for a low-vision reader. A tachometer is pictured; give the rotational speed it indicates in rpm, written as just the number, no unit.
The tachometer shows 2900
